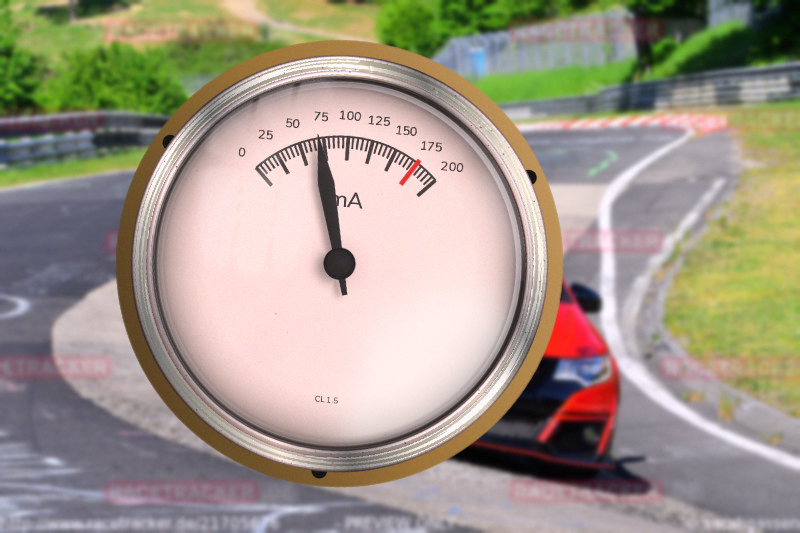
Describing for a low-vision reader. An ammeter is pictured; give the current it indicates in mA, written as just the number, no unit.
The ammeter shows 70
